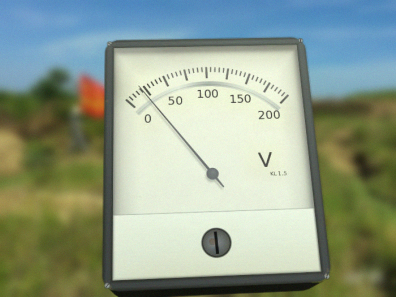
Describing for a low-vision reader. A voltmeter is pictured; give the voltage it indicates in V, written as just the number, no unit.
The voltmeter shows 20
